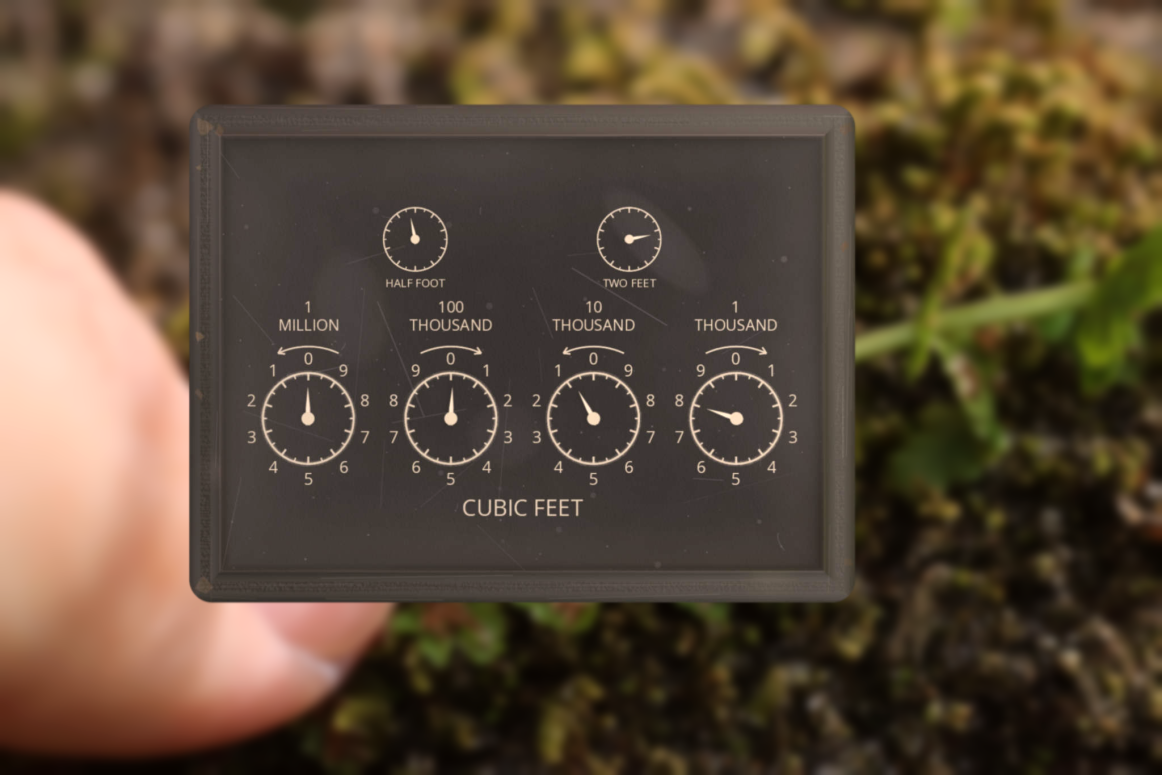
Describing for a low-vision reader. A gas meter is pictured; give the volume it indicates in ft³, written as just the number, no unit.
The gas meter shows 800
